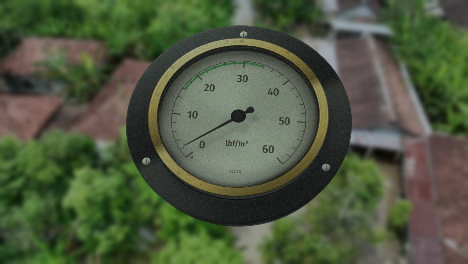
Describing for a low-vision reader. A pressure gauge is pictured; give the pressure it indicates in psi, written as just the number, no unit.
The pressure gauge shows 2
